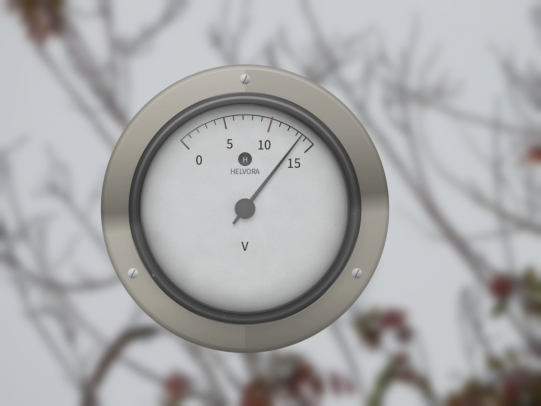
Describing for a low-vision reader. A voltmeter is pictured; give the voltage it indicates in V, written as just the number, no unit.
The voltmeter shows 13.5
